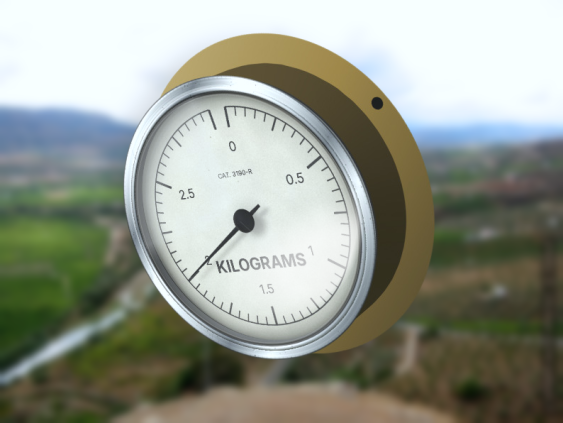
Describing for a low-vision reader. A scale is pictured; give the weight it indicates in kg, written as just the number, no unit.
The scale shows 2
